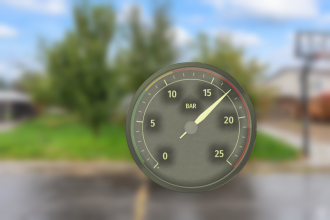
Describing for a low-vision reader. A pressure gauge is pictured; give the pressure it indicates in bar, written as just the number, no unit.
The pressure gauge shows 17
